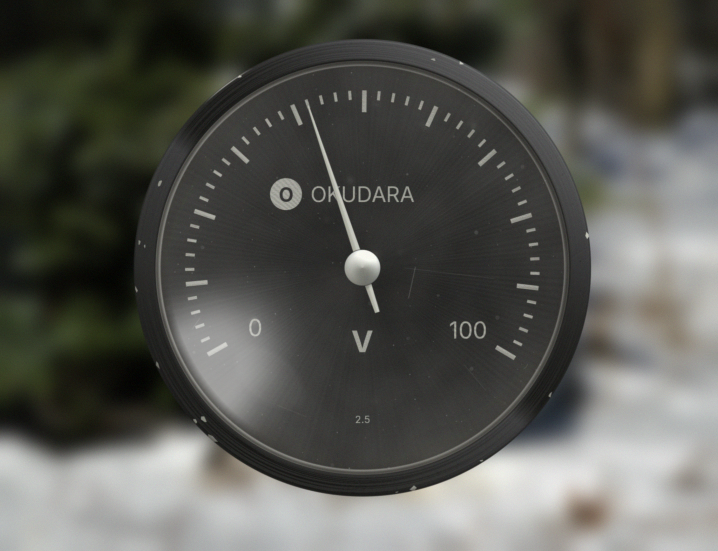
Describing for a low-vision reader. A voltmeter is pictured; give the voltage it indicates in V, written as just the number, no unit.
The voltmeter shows 42
